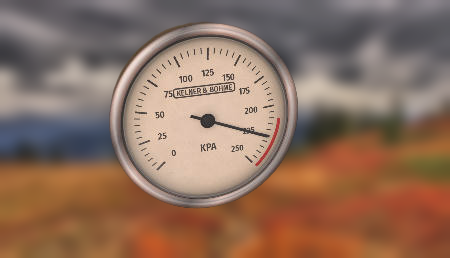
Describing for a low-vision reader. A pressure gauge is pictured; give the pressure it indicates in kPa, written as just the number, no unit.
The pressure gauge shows 225
